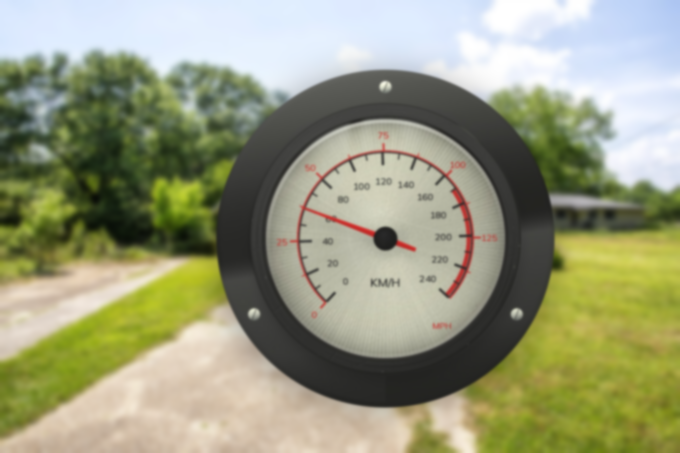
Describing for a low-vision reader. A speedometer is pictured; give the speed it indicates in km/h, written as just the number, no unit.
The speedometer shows 60
